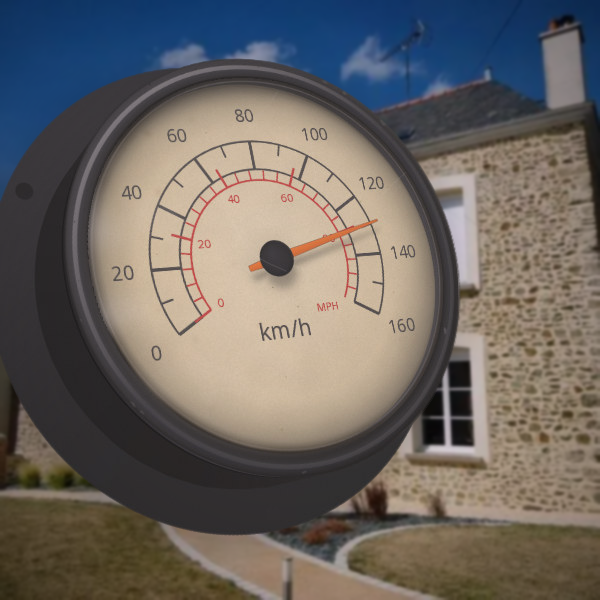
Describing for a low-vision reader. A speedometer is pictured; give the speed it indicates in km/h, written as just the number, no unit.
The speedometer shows 130
